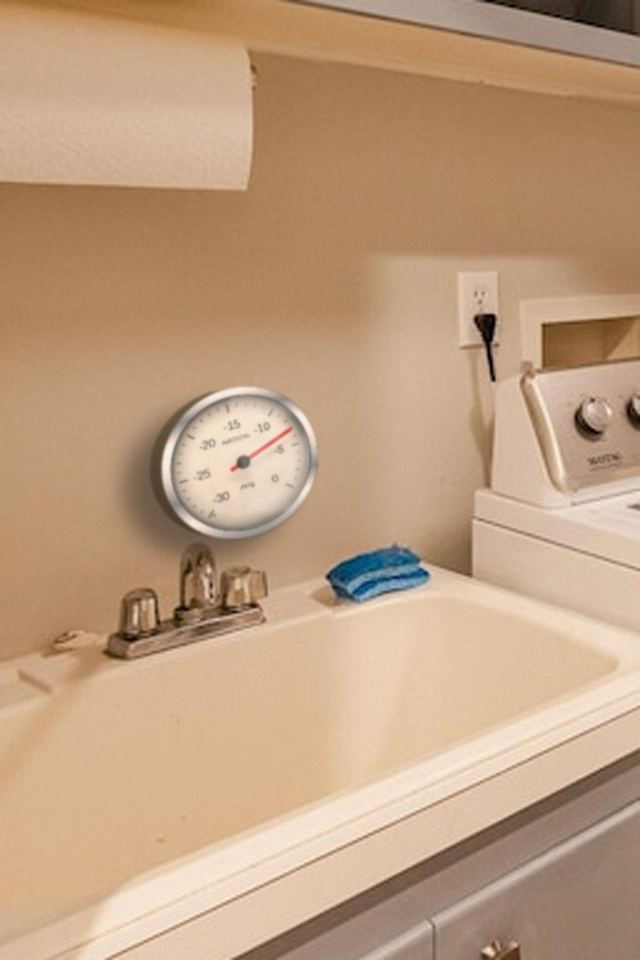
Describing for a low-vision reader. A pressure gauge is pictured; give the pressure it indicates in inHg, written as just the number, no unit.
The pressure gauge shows -7
